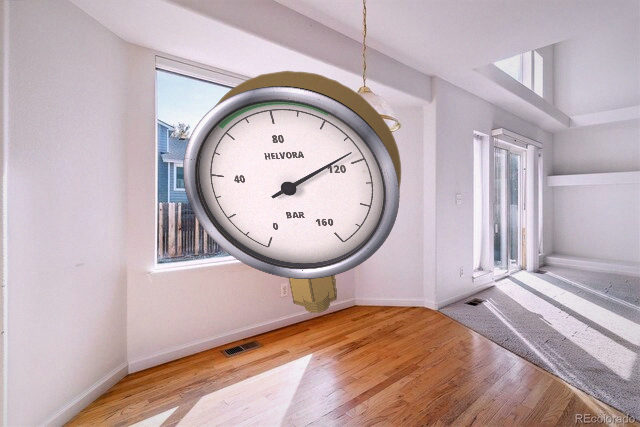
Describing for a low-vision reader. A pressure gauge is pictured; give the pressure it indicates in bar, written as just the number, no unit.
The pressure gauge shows 115
